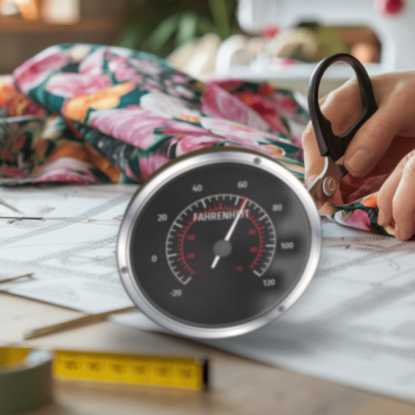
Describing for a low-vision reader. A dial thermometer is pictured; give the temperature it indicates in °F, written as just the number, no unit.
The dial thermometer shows 64
